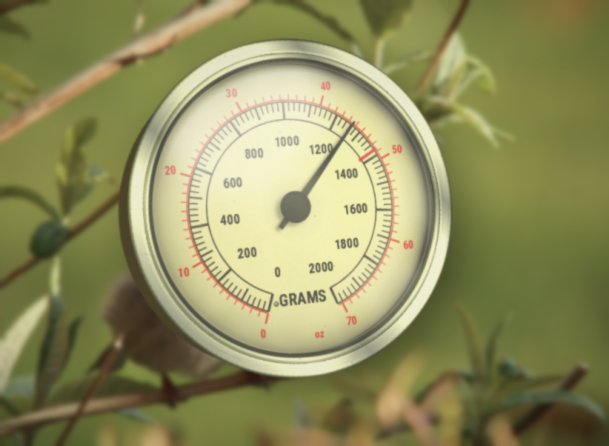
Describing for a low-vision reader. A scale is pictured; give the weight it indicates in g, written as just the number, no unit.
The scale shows 1260
